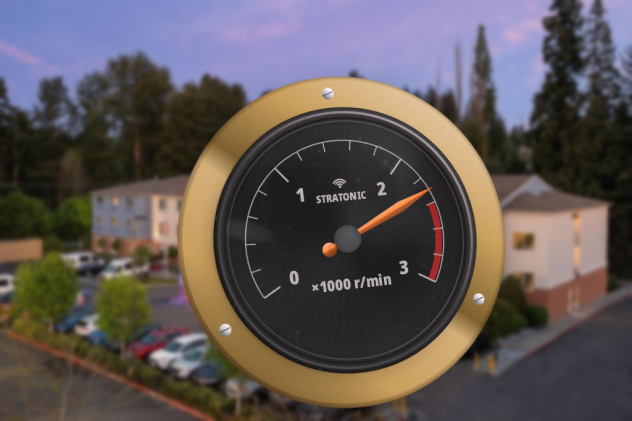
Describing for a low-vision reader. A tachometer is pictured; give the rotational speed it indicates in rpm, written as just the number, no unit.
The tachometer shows 2300
